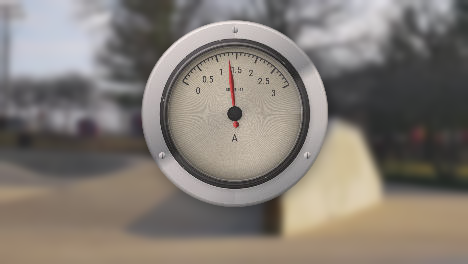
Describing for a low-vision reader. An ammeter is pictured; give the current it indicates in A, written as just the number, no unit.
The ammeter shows 1.3
